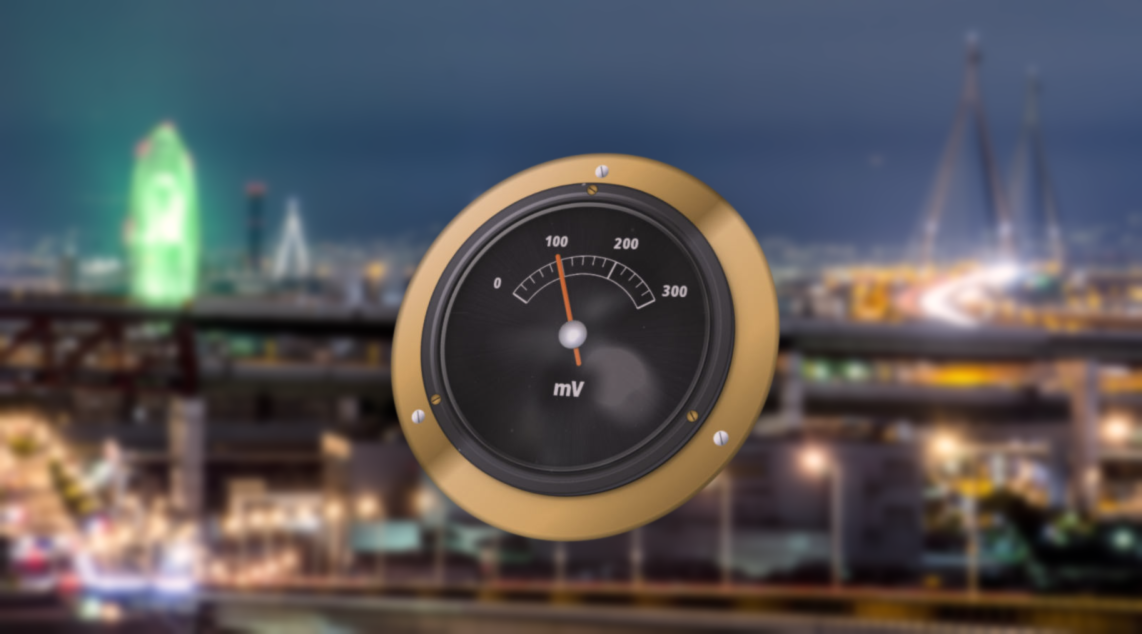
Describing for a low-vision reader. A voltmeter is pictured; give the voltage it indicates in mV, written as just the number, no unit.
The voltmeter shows 100
